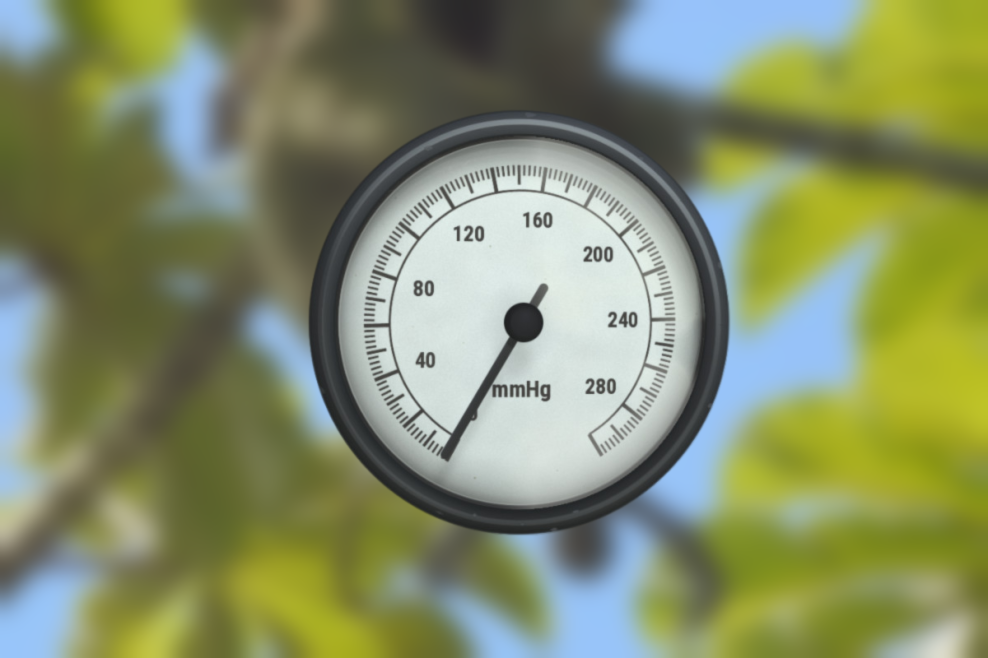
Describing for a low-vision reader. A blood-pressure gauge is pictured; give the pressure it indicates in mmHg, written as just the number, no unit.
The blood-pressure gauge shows 2
